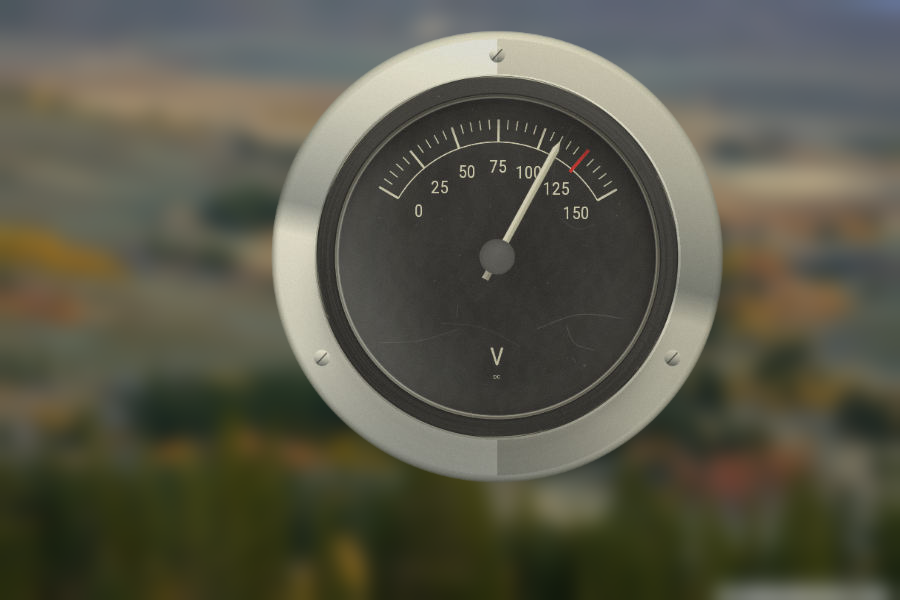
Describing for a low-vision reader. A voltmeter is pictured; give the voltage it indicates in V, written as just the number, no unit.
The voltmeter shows 110
